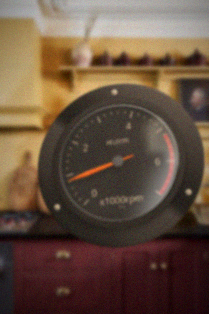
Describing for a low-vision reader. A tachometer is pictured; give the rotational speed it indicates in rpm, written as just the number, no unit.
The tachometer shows 800
